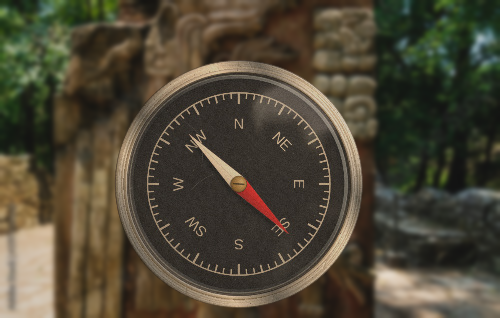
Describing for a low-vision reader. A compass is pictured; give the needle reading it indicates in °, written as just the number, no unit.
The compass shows 135
